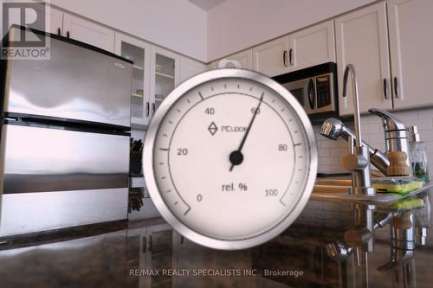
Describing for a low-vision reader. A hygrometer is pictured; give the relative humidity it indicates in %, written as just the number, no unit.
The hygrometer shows 60
